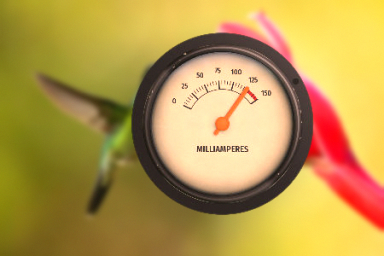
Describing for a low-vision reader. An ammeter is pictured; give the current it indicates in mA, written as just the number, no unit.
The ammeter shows 125
